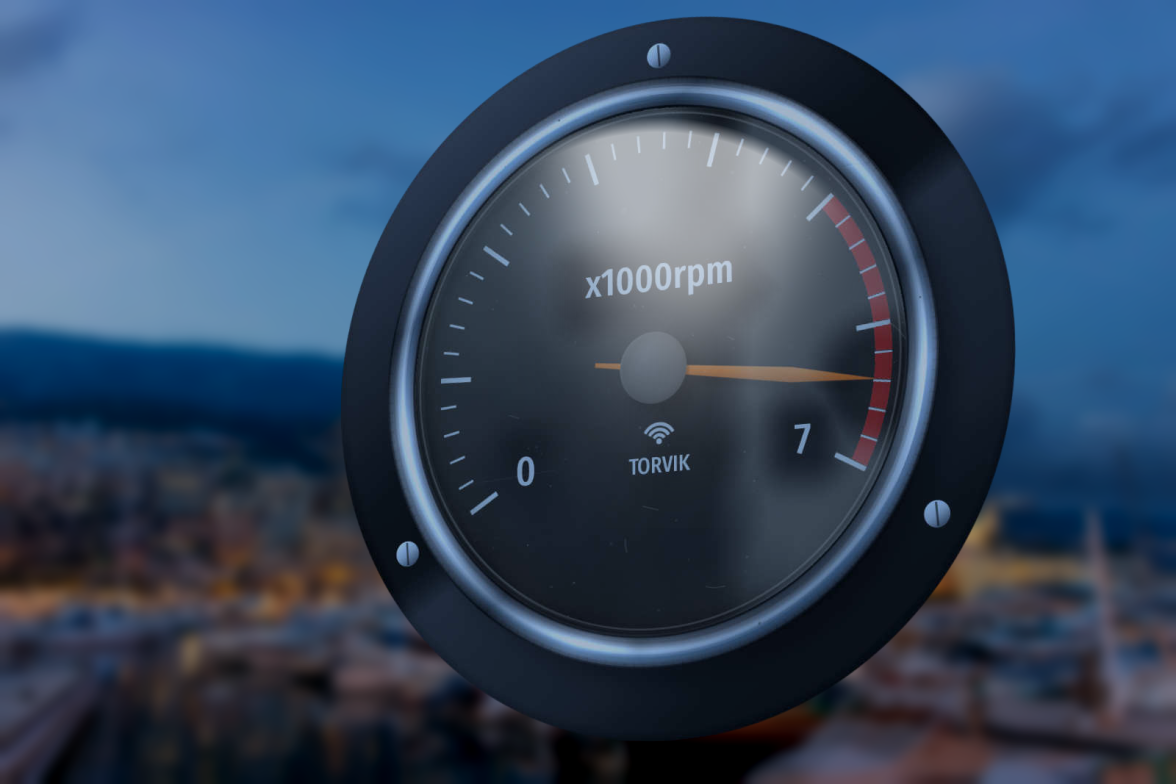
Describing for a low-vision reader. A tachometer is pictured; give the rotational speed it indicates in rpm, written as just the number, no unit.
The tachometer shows 6400
